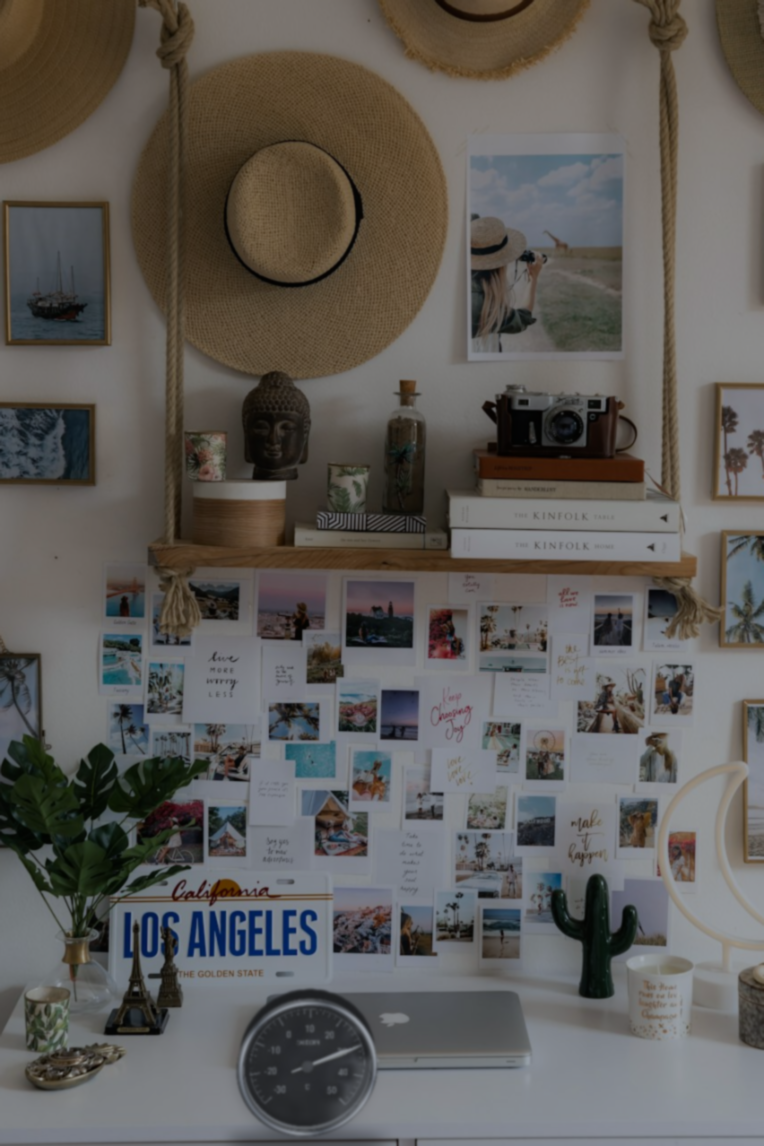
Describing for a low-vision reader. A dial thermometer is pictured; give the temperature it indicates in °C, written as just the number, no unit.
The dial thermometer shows 30
